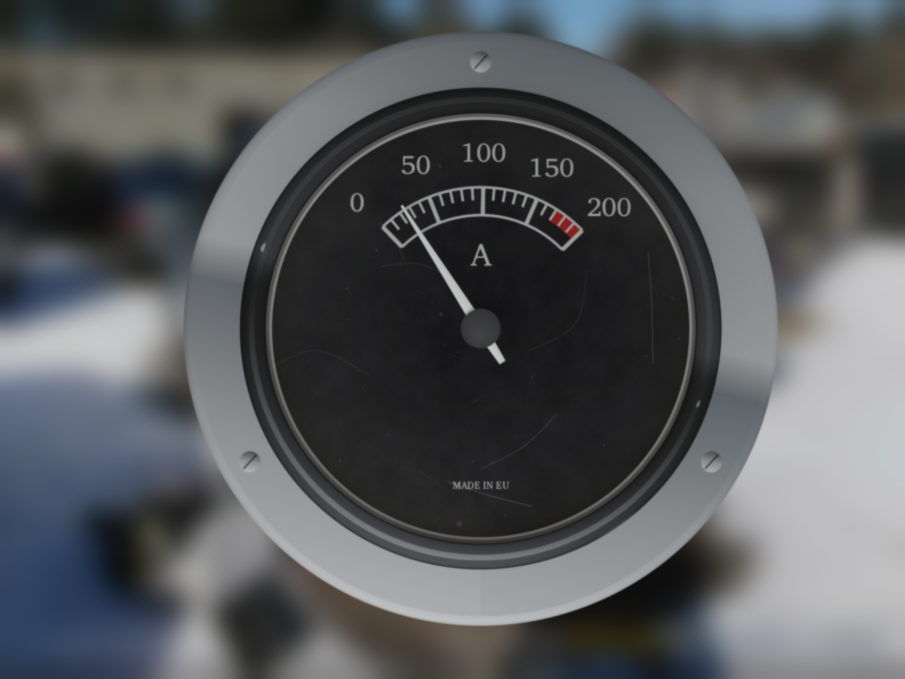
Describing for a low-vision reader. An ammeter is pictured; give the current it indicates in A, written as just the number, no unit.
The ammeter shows 25
